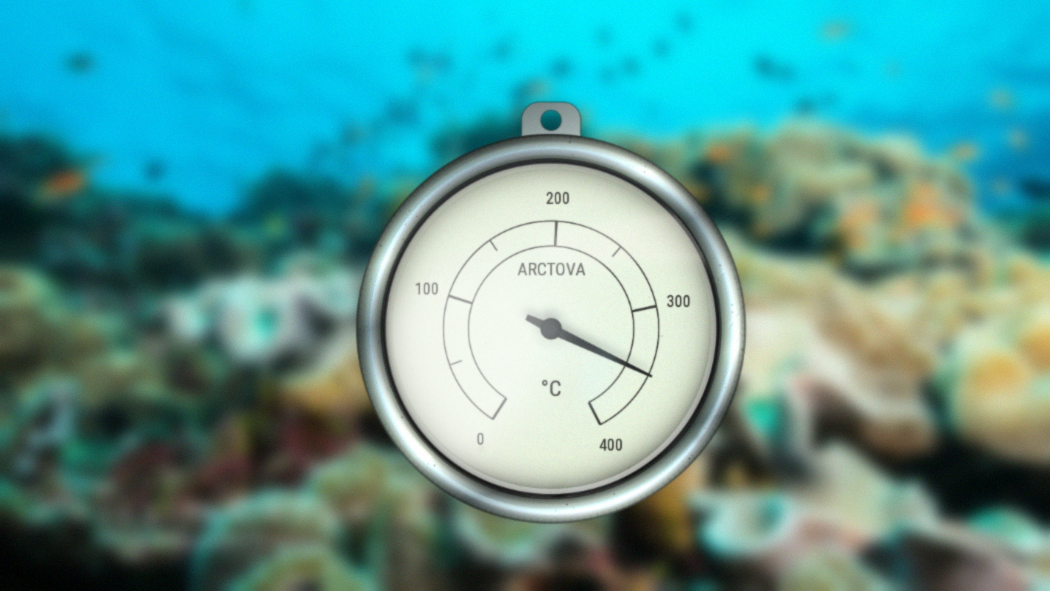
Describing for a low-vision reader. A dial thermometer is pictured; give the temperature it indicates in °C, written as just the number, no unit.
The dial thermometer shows 350
